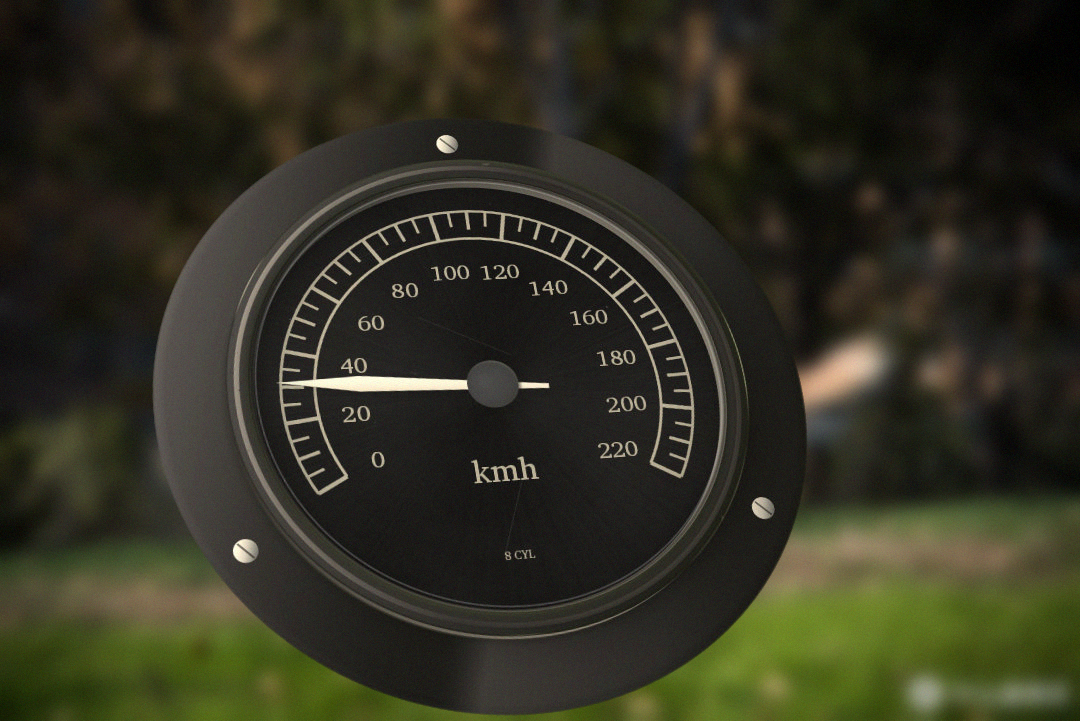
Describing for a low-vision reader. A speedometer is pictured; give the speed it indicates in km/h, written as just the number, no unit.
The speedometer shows 30
